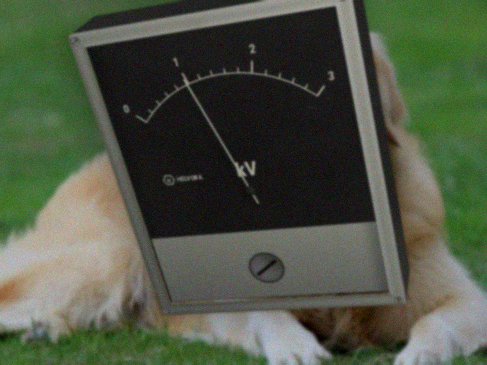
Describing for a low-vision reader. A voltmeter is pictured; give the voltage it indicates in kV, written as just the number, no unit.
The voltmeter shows 1
